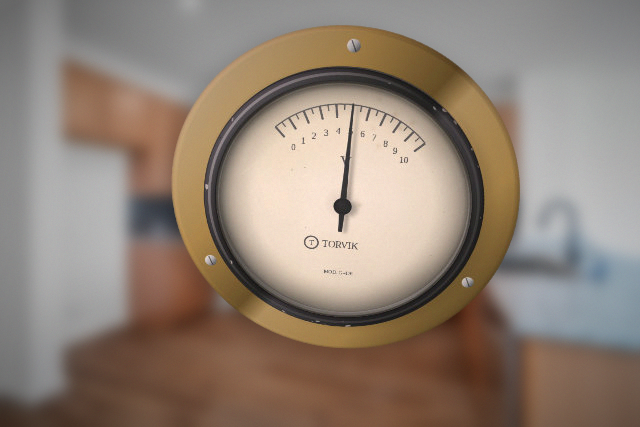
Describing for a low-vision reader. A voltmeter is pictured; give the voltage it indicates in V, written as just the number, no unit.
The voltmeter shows 5
